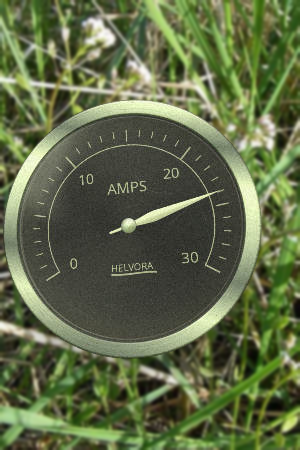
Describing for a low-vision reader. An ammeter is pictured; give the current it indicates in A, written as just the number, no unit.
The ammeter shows 24
